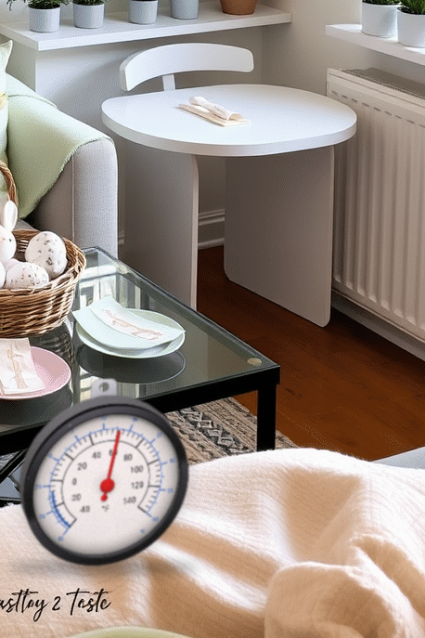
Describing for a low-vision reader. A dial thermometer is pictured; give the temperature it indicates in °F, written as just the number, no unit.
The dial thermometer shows 60
